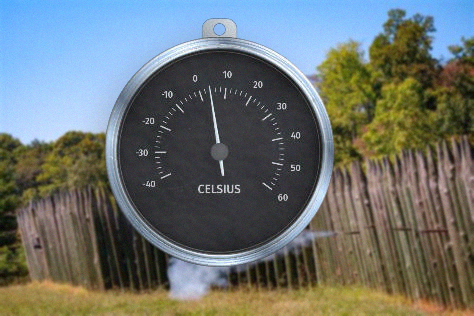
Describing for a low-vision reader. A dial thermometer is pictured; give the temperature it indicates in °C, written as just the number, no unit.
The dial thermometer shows 4
